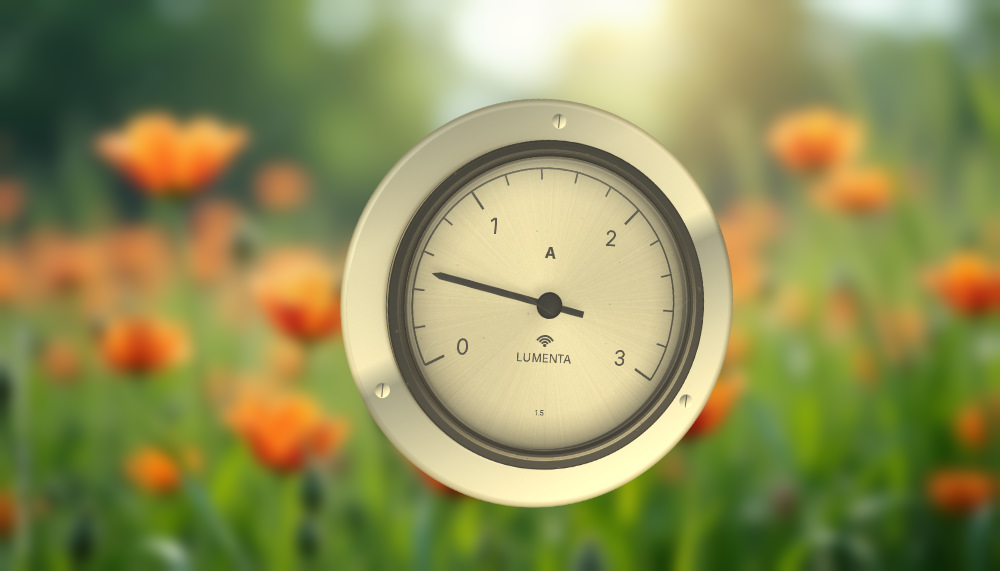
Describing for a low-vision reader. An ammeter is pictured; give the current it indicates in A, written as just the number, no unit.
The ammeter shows 0.5
